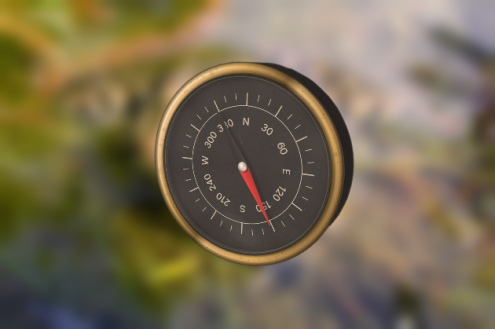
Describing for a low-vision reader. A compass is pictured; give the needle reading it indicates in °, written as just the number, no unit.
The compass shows 150
